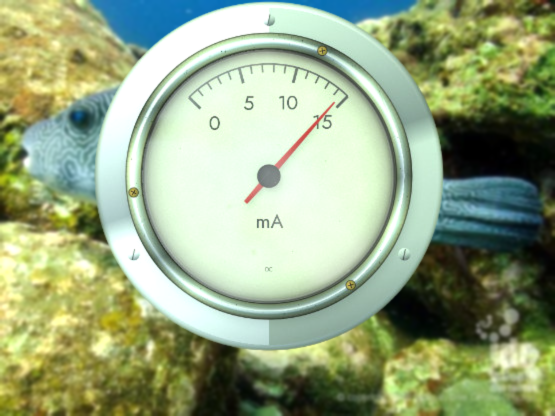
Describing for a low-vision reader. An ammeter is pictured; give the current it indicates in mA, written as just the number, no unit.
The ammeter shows 14.5
